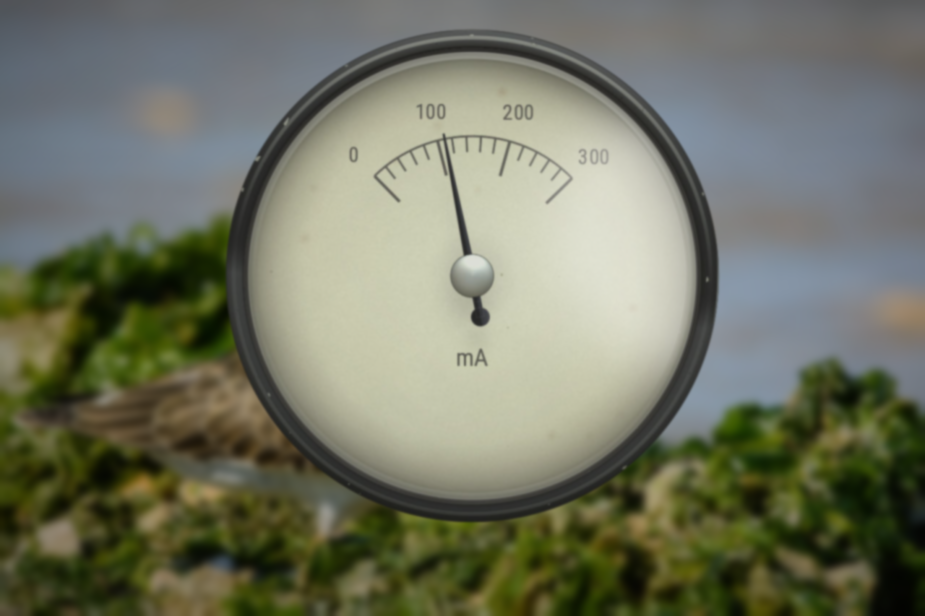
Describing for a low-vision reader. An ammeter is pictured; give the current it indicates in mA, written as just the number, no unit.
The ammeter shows 110
